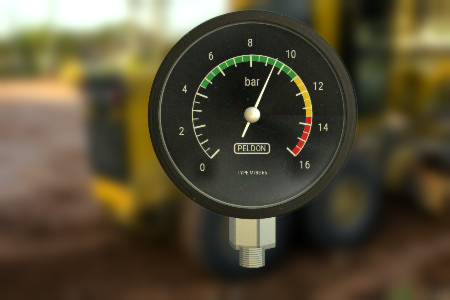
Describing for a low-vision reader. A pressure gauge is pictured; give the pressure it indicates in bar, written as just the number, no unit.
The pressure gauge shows 9.5
